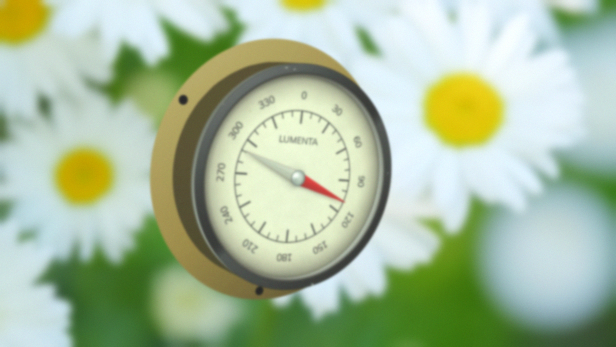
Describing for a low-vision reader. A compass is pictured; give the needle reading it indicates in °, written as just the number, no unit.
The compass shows 110
